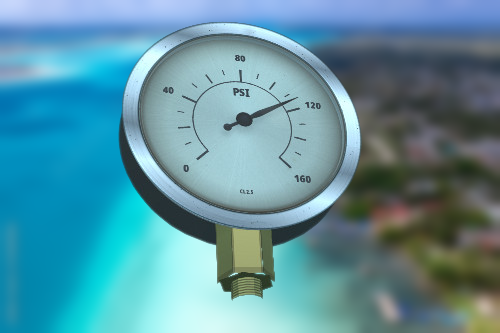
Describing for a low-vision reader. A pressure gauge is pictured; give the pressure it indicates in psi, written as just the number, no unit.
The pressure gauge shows 115
